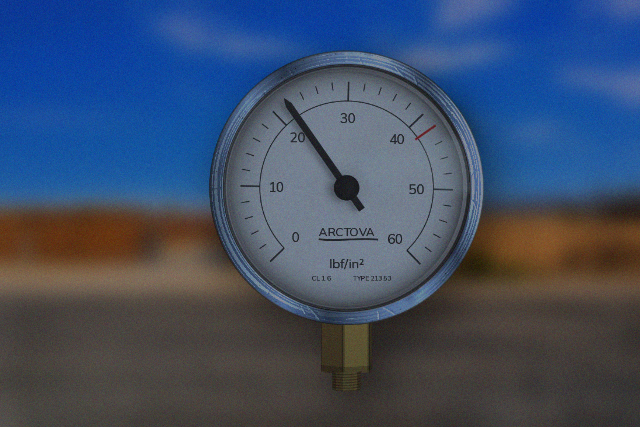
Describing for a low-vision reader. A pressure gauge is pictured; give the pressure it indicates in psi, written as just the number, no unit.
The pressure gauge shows 22
